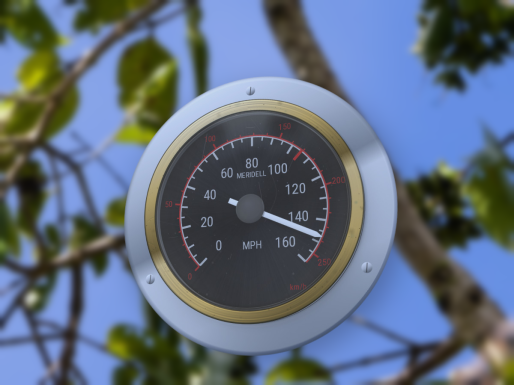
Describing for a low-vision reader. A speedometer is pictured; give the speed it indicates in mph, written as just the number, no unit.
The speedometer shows 147.5
